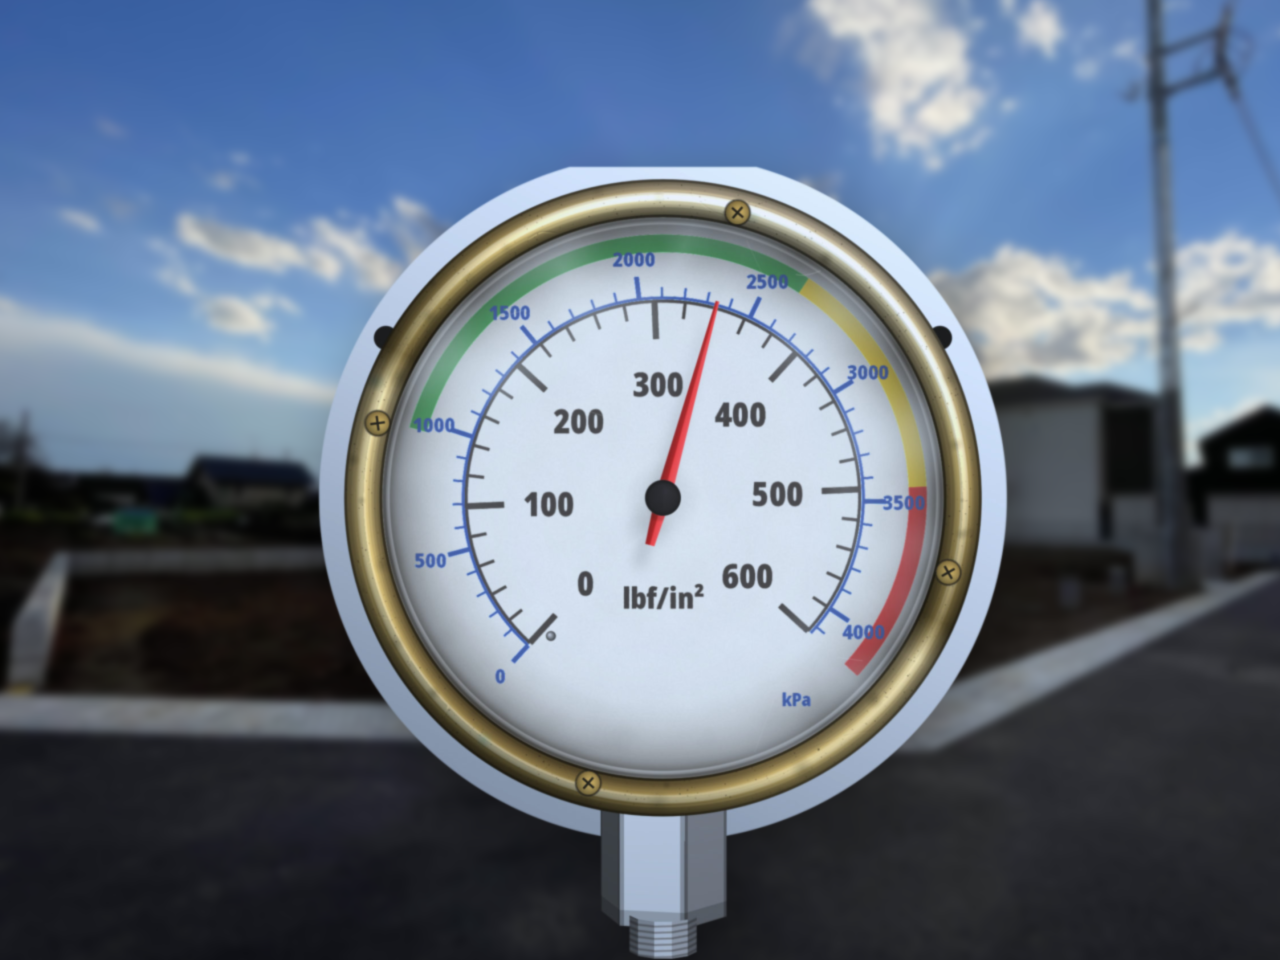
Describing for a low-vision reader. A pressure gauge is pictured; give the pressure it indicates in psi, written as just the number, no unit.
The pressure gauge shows 340
